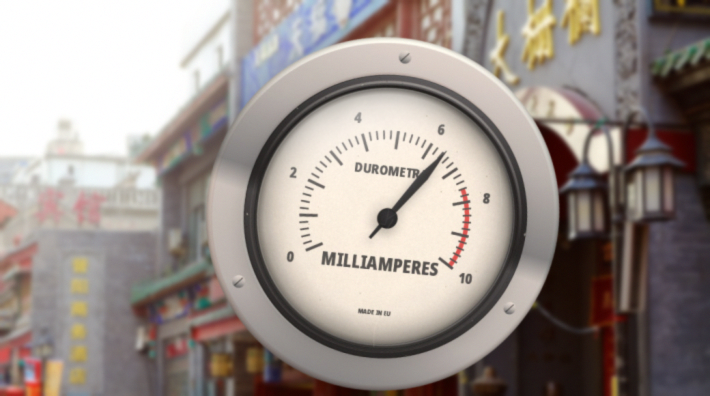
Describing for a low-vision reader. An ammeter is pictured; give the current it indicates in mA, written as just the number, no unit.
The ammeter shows 6.4
